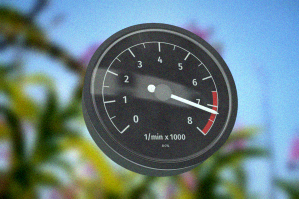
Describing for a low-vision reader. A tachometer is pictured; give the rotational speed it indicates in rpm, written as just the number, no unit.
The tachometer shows 7250
